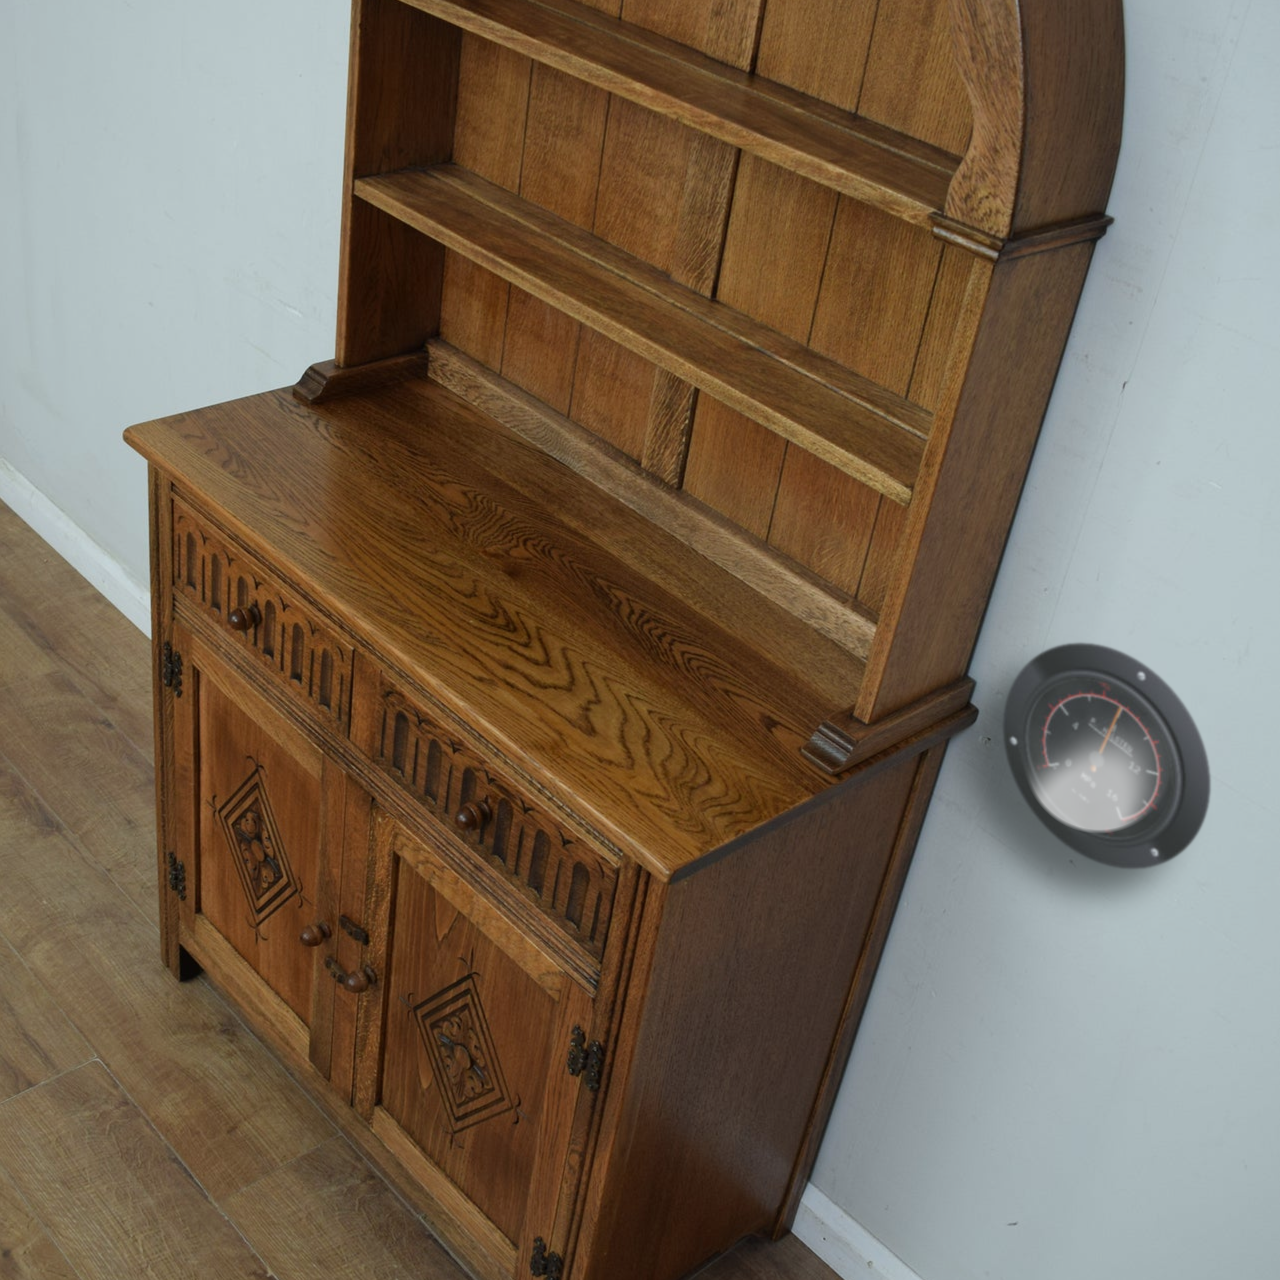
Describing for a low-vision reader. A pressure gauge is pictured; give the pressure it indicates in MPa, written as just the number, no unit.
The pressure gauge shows 8
